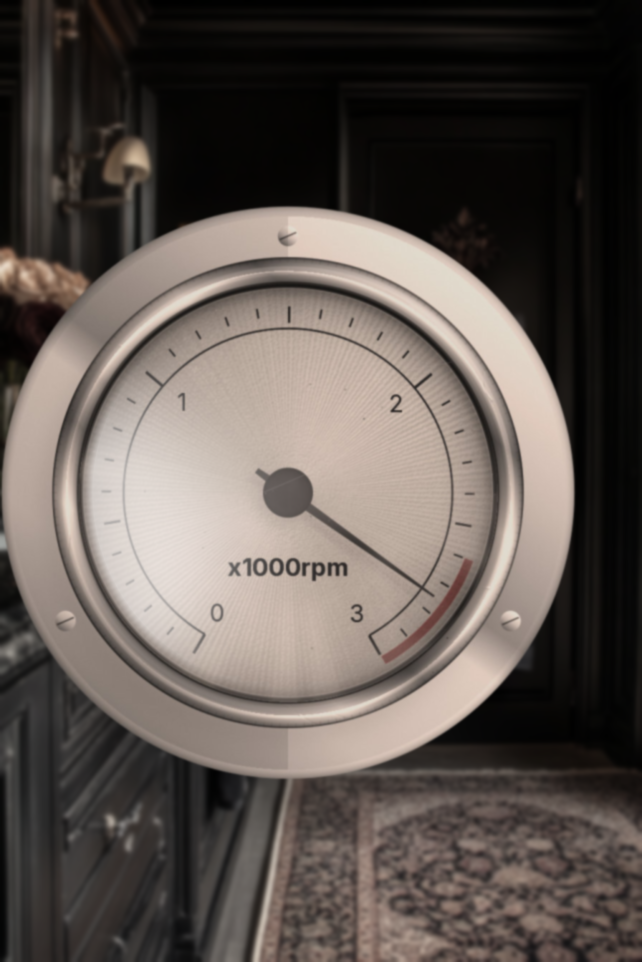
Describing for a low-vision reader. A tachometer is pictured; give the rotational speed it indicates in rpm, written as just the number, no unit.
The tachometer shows 2750
